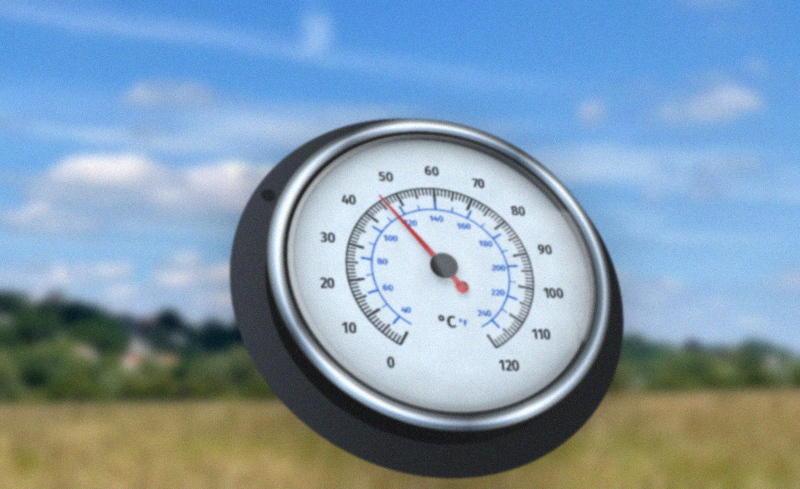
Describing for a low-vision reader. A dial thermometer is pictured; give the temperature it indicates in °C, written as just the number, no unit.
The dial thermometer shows 45
